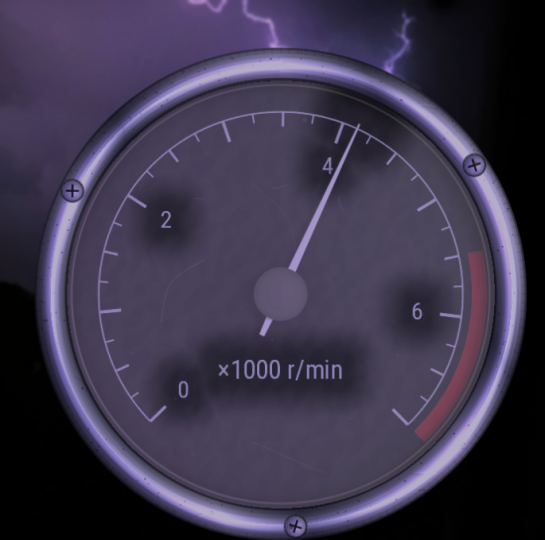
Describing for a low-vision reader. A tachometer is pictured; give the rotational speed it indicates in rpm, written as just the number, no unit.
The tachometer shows 4125
